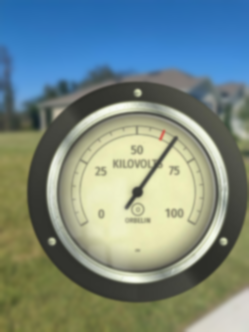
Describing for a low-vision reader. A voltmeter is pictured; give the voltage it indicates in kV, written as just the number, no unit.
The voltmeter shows 65
